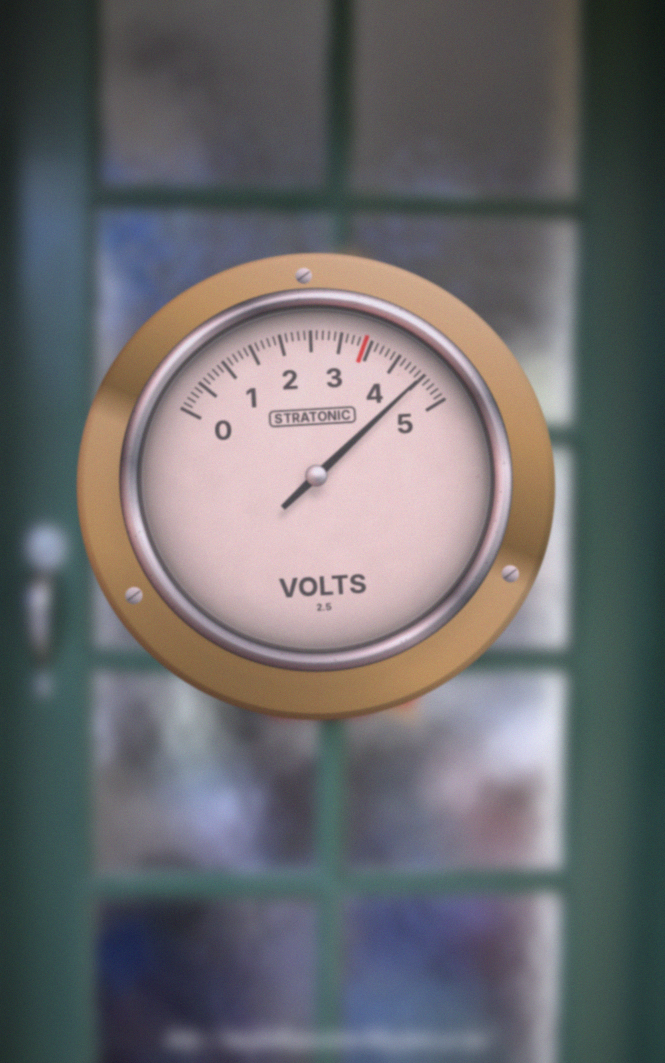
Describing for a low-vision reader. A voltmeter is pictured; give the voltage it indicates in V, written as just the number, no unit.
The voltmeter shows 4.5
